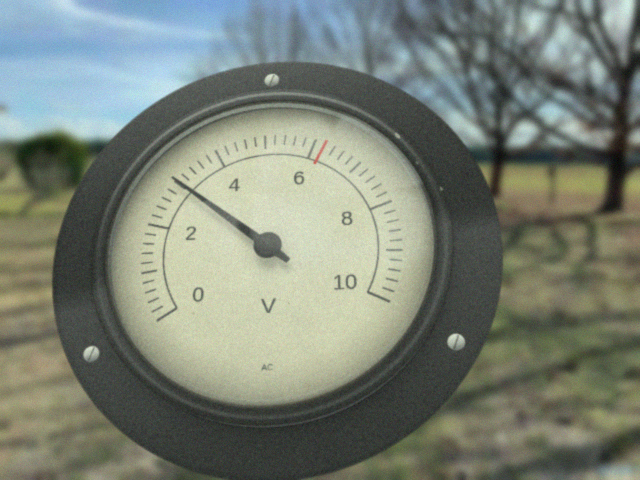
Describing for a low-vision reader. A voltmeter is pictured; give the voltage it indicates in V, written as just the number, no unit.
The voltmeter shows 3
